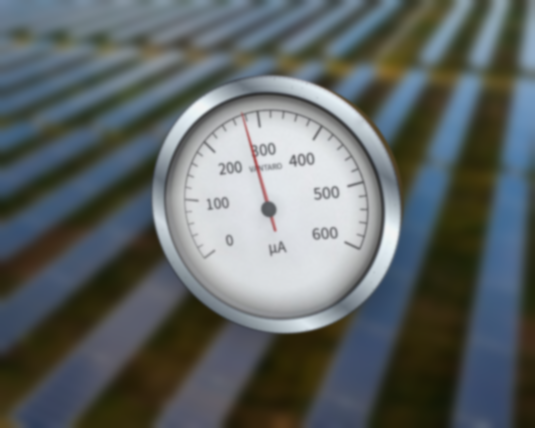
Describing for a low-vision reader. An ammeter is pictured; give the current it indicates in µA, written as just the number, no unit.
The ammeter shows 280
